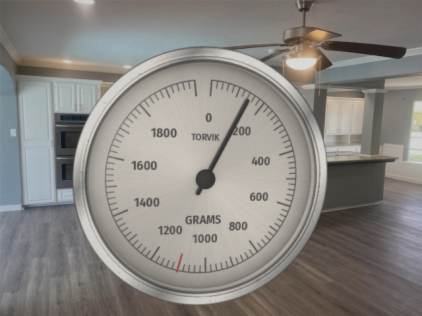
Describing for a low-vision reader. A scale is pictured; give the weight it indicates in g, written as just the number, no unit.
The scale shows 140
